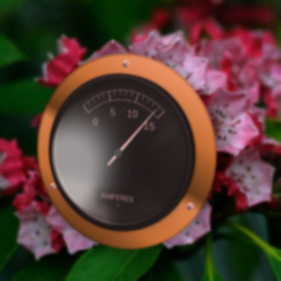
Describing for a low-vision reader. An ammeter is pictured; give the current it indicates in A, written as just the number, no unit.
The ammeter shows 14
